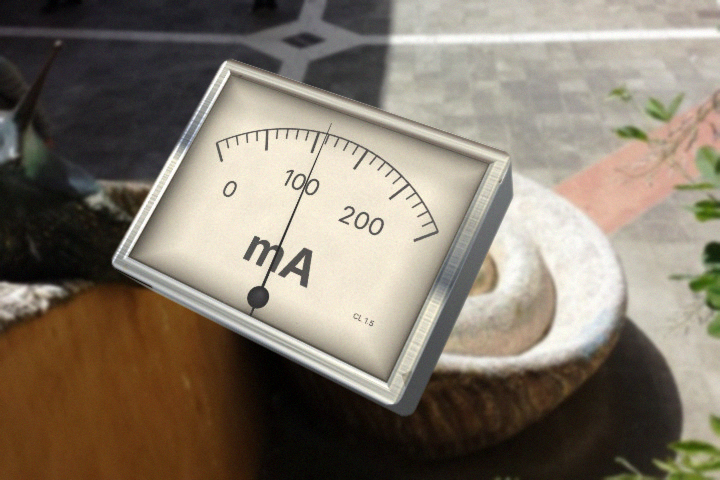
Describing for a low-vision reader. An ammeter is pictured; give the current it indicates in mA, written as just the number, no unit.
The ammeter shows 110
